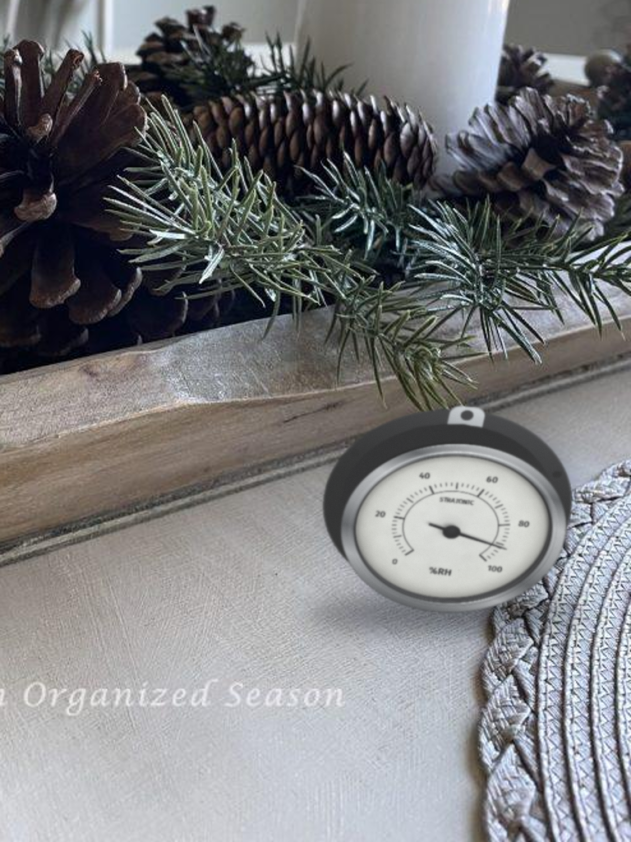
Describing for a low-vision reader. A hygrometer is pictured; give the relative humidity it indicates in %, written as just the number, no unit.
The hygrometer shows 90
